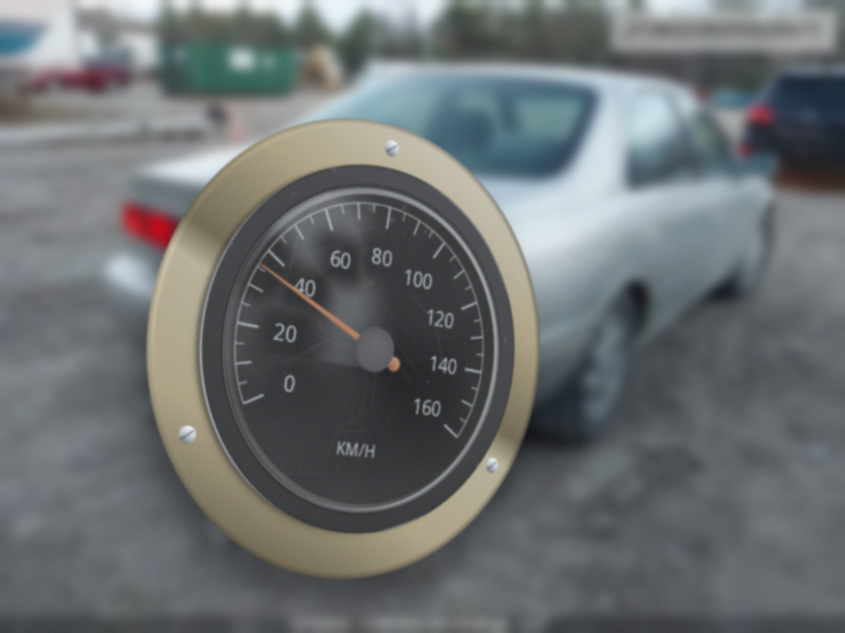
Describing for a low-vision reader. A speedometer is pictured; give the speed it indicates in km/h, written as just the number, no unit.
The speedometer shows 35
